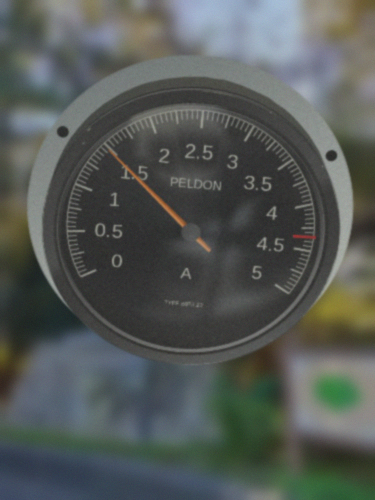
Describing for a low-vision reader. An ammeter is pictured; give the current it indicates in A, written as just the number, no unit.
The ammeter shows 1.5
